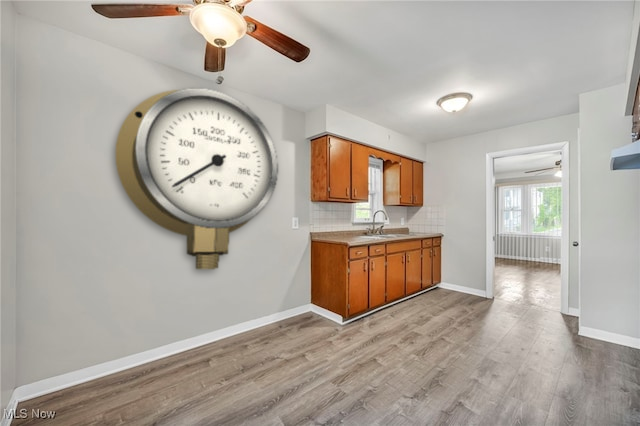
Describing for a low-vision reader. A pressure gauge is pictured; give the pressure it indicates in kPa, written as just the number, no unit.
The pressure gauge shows 10
